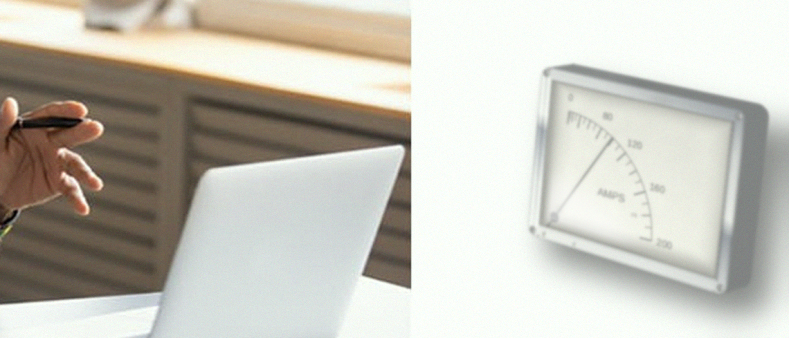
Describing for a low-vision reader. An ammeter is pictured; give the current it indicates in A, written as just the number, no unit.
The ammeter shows 100
